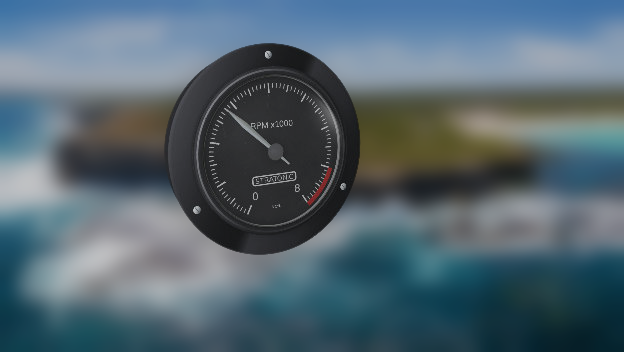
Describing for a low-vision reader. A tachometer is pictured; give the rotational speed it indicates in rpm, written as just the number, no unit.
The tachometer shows 2800
